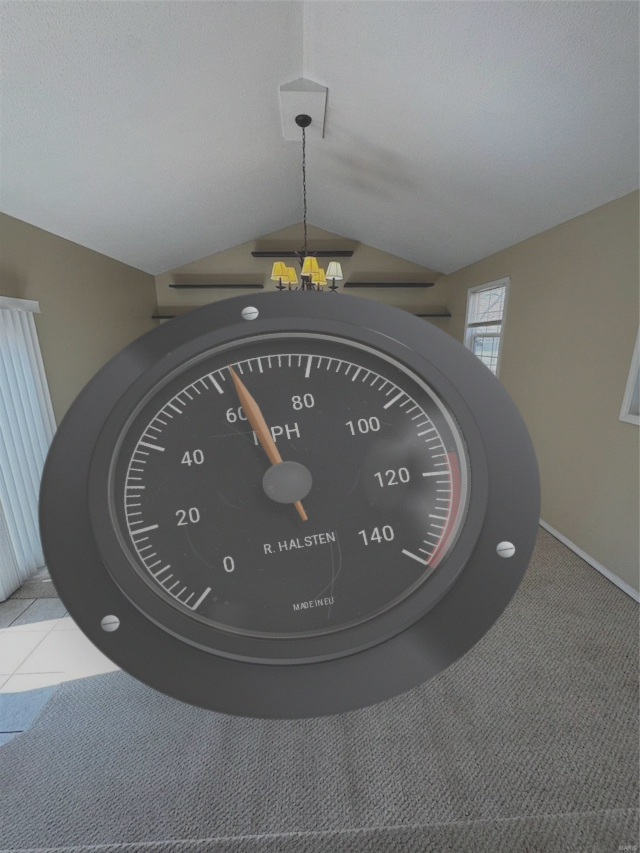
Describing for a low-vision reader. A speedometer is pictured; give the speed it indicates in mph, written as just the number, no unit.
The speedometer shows 64
